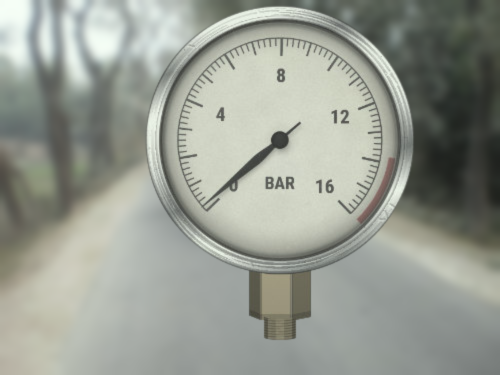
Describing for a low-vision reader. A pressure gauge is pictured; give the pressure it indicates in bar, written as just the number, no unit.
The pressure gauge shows 0.2
